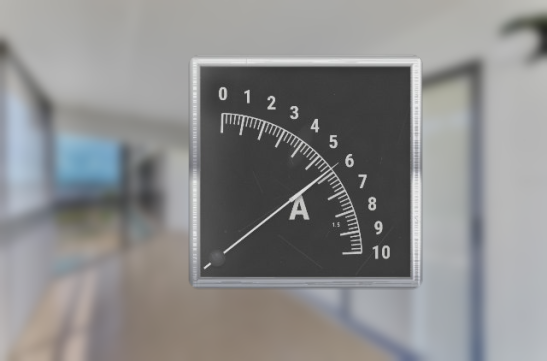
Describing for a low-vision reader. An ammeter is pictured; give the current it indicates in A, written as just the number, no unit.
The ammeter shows 5.8
